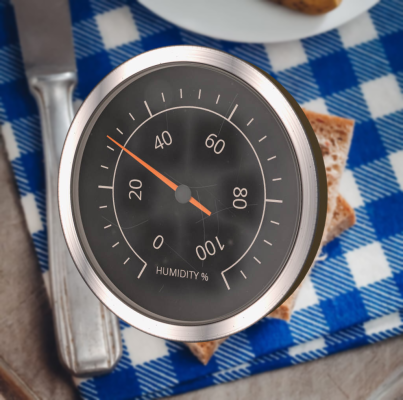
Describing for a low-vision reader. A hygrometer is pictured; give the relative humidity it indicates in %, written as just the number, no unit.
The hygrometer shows 30
